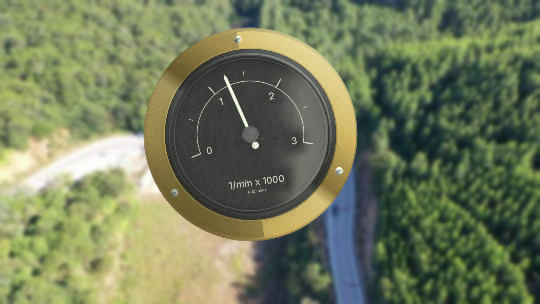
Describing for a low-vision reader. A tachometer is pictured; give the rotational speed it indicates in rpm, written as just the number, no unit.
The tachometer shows 1250
